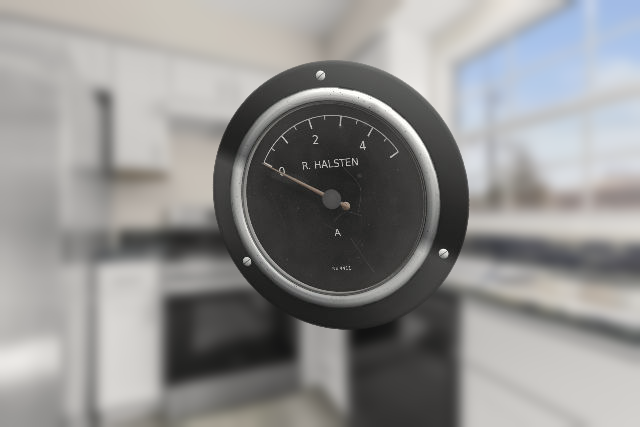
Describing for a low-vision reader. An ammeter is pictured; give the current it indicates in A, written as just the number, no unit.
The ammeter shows 0
